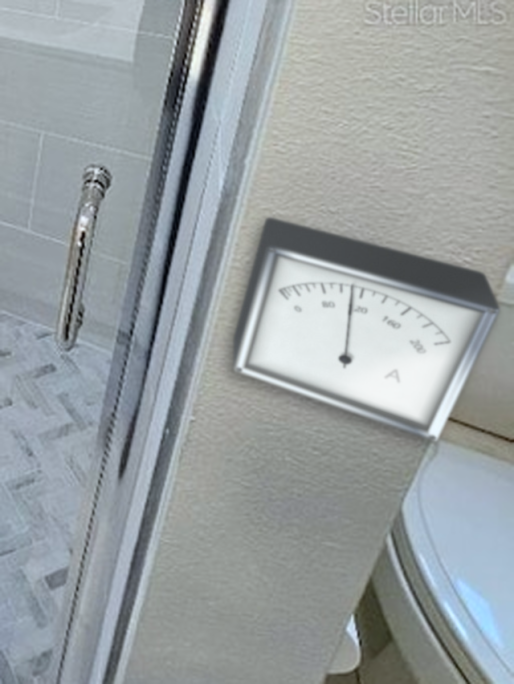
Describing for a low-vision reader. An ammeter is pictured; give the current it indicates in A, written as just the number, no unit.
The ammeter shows 110
